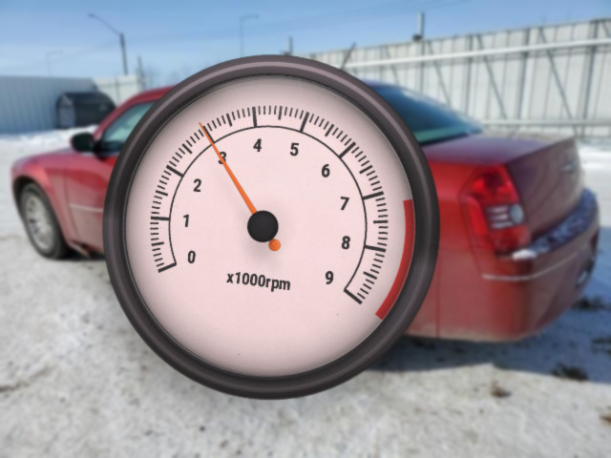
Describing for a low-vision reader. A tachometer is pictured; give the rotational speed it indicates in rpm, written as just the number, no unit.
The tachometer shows 3000
